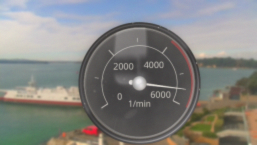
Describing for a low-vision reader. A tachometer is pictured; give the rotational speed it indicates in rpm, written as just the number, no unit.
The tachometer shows 5500
